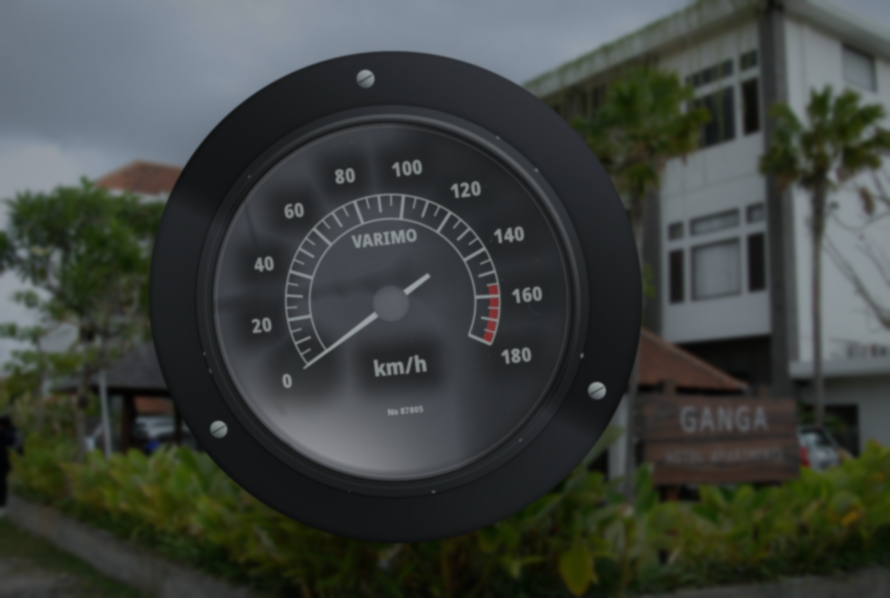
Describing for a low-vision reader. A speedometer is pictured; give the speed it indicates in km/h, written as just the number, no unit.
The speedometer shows 0
